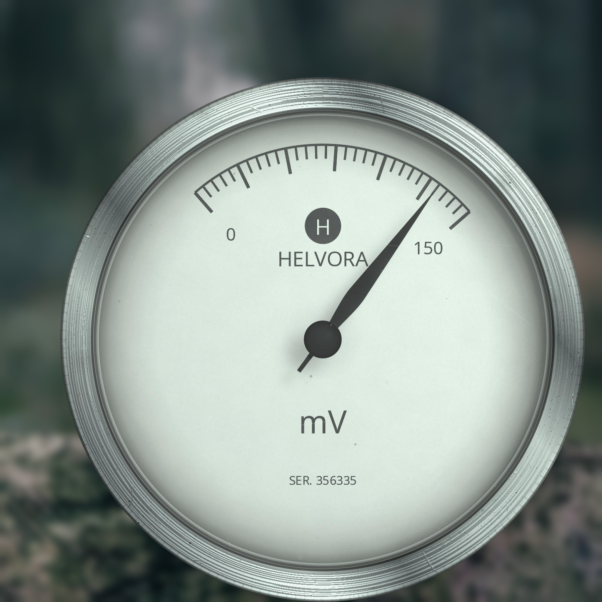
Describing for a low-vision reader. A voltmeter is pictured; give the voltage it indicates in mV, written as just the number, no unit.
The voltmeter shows 130
